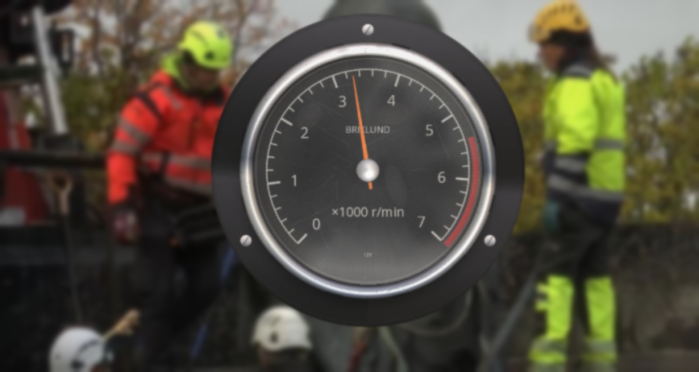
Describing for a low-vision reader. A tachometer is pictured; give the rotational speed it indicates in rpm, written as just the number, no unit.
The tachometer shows 3300
